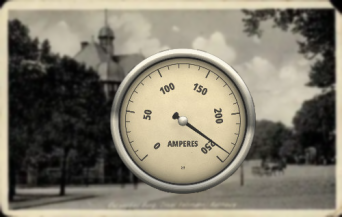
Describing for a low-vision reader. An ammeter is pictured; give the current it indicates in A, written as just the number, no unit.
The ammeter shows 240
